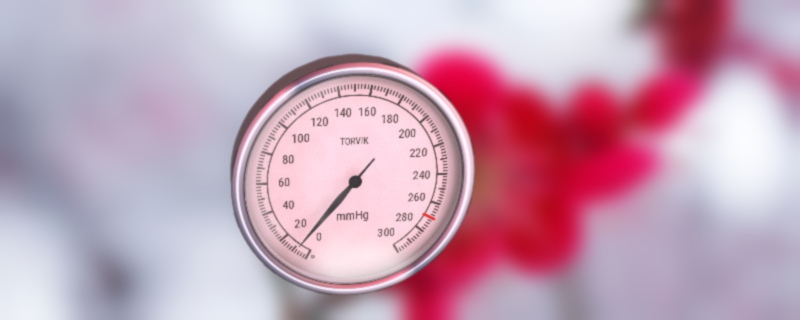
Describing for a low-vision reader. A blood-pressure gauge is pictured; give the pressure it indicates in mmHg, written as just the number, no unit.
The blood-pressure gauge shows 10
